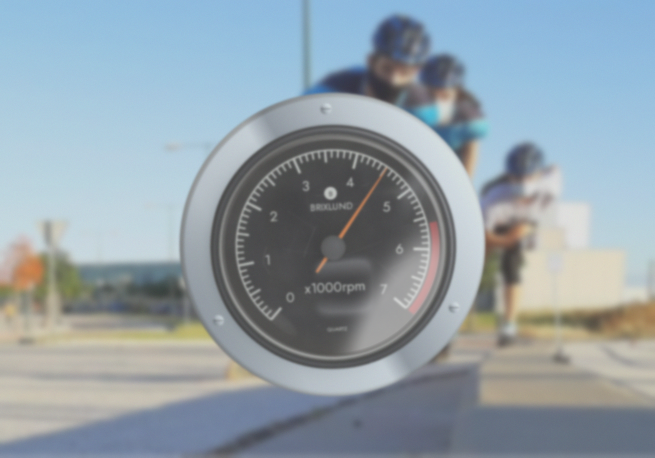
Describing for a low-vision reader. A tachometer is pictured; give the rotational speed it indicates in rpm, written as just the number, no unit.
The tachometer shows 4500
